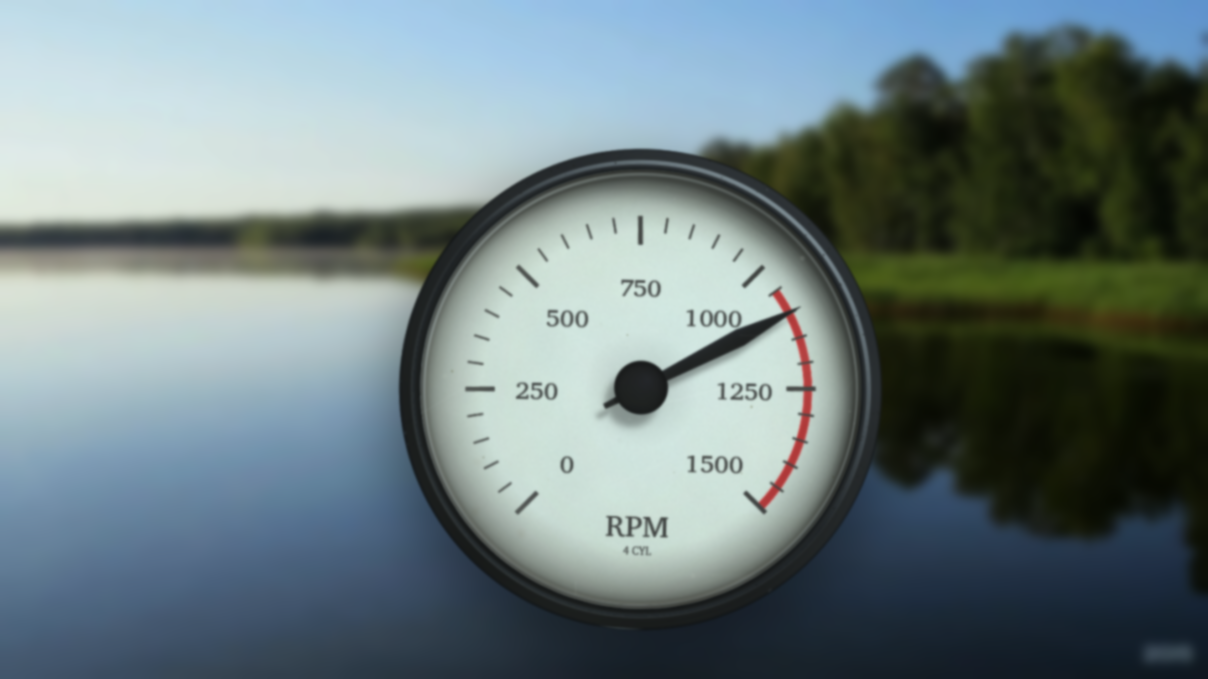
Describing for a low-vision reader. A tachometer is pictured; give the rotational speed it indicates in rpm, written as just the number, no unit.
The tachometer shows 1100
